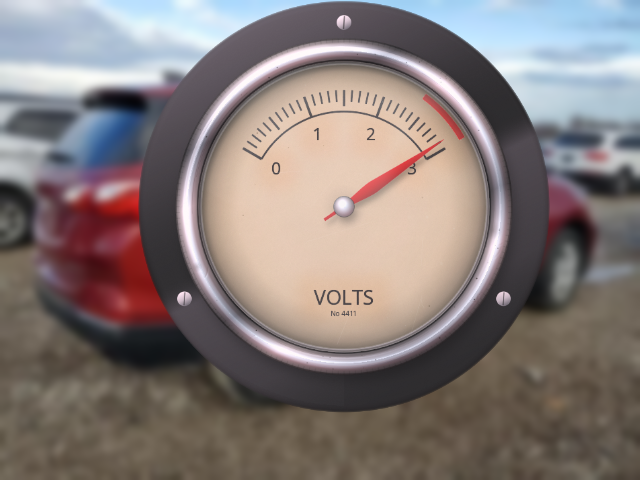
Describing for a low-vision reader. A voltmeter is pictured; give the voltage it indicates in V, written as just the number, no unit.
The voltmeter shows 2.9
